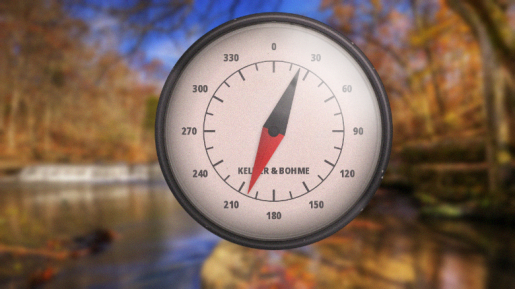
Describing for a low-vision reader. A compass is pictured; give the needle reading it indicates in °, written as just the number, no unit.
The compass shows 202.5
